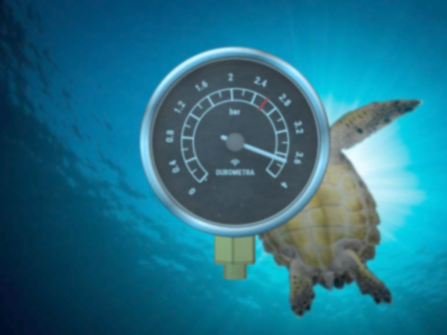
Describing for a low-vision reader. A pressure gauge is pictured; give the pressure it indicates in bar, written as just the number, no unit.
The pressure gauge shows 3.7
